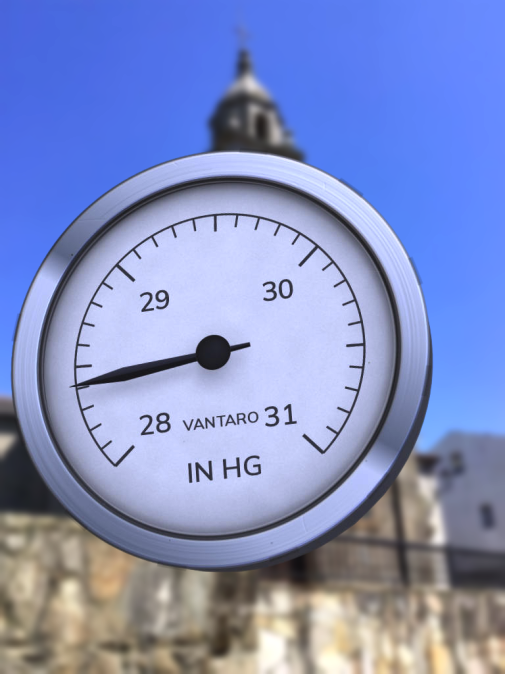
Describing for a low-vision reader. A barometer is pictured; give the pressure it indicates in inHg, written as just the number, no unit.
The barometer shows 28.4
